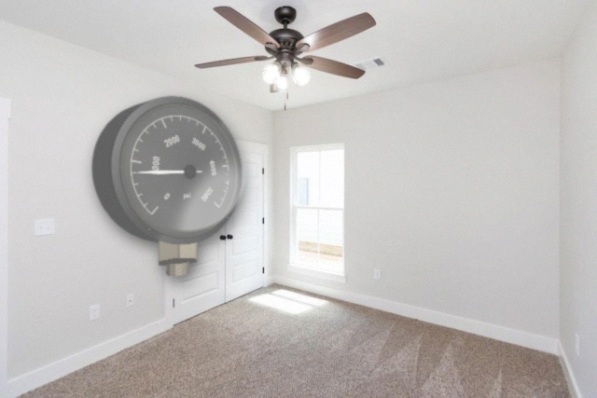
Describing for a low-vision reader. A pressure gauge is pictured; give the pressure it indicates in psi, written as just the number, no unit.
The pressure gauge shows 800
